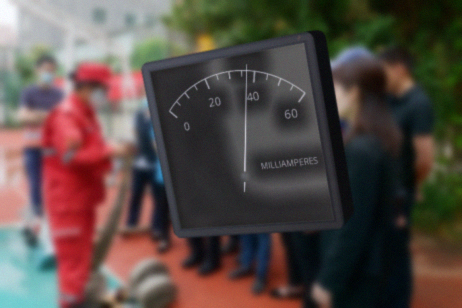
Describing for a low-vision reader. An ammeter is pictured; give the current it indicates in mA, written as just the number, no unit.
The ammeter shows 37.5
